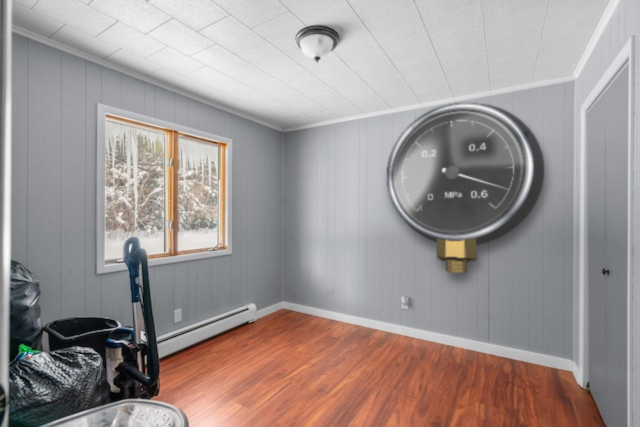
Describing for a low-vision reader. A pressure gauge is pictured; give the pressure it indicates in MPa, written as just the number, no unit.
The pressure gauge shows 0.55
